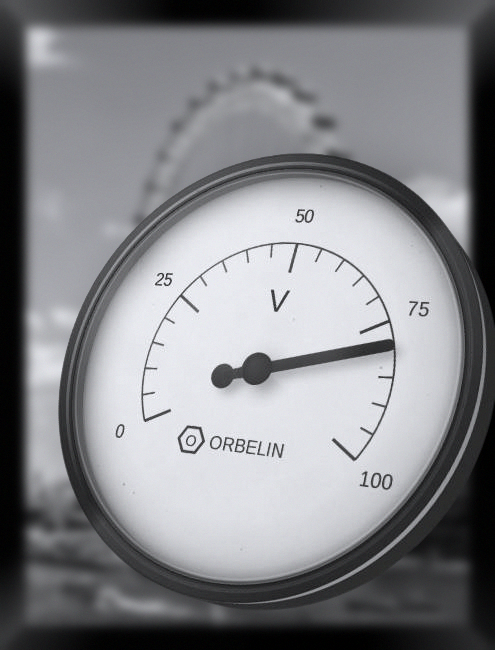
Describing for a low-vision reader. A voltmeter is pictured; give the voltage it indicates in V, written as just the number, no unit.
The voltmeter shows 80
